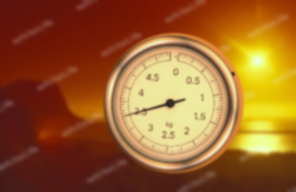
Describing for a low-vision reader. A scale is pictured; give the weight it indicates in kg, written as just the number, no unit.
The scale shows 3.5
